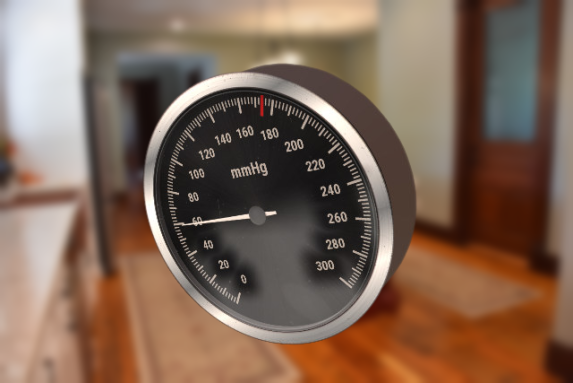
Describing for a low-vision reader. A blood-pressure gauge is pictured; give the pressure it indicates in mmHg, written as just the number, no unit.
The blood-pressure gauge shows 60
